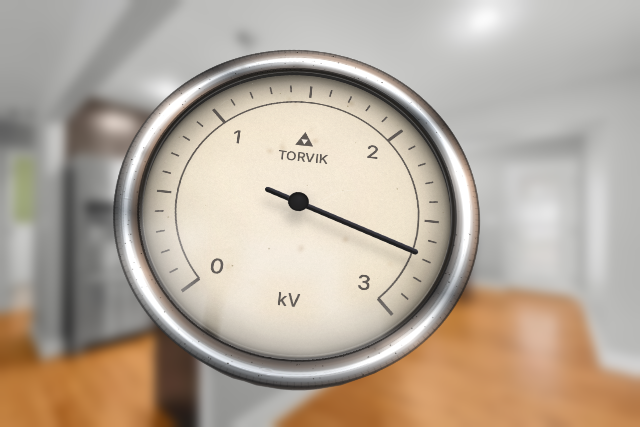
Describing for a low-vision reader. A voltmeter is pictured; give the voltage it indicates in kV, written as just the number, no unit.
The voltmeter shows 2.7
